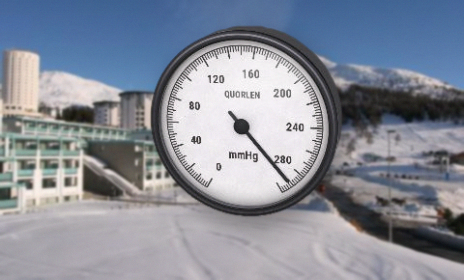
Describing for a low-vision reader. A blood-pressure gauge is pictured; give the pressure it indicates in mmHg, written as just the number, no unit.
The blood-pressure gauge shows 290
